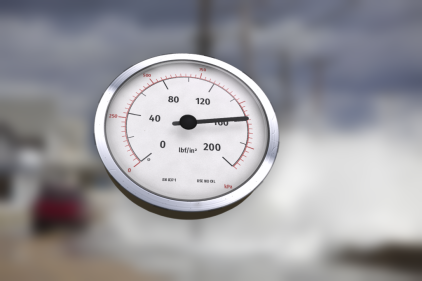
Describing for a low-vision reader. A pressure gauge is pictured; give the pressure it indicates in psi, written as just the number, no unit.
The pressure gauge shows 160
